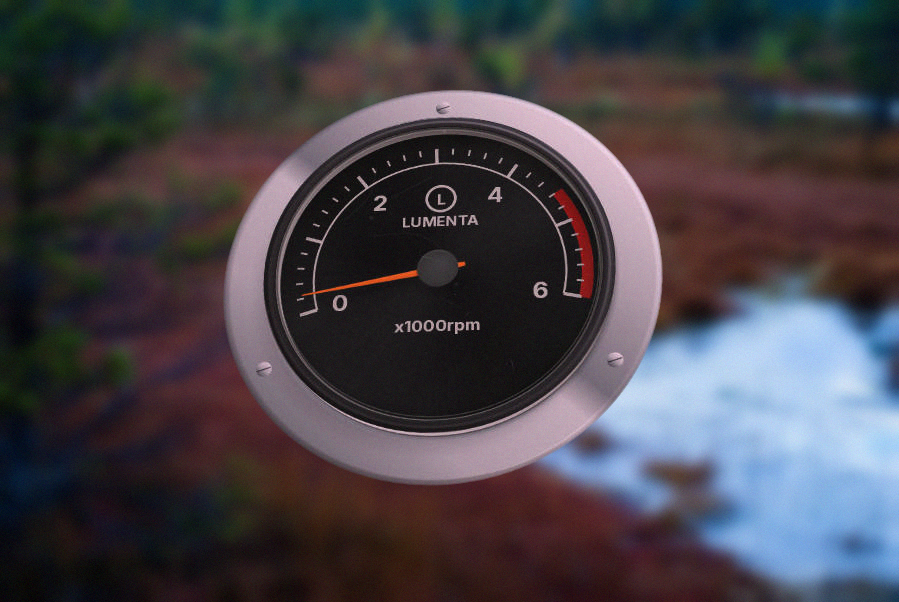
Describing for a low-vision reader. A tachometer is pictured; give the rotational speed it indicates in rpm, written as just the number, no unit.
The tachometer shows 200
